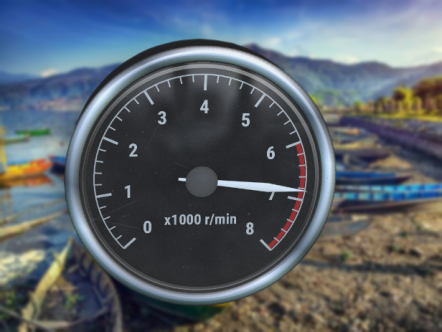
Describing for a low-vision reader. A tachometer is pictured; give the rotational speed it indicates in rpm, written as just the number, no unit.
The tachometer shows 6800
